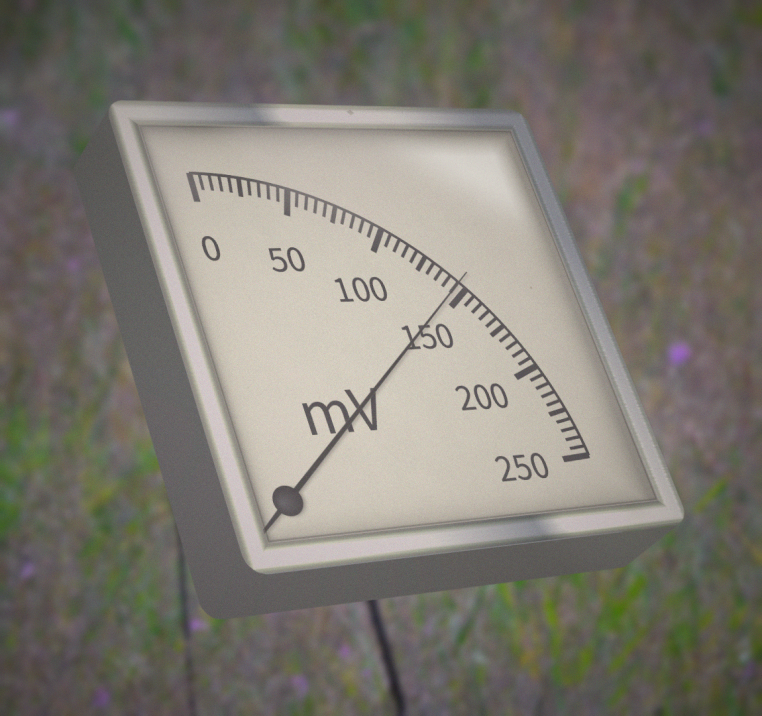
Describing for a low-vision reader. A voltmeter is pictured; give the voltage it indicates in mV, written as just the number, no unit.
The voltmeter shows 145
